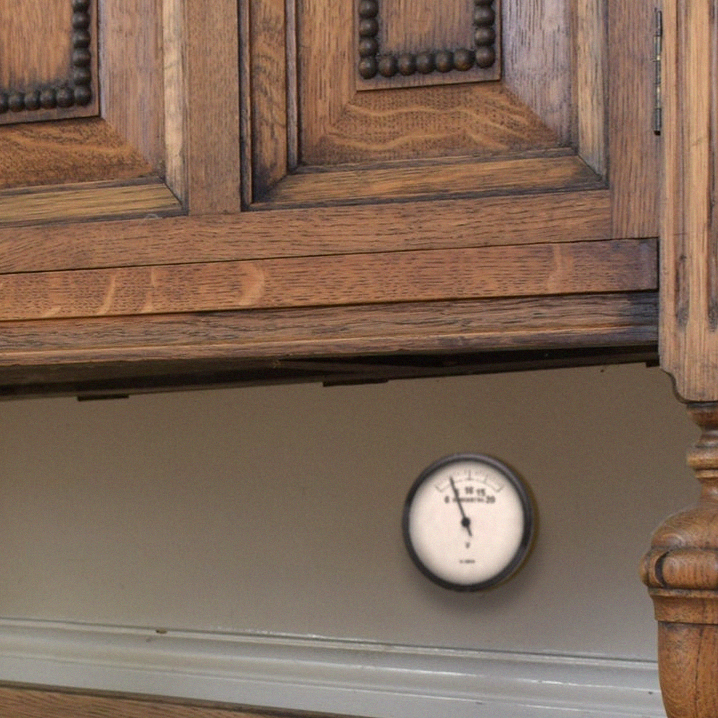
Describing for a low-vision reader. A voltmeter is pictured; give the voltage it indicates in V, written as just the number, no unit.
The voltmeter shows 5
